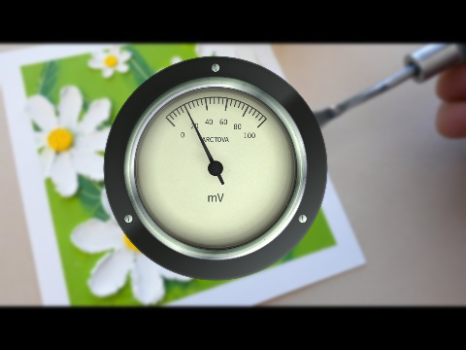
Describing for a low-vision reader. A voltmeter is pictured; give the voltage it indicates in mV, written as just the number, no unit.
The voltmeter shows 20
